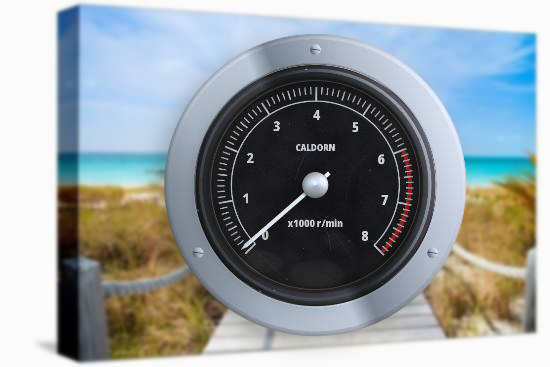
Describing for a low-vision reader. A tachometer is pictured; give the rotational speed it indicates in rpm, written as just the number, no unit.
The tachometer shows 100
